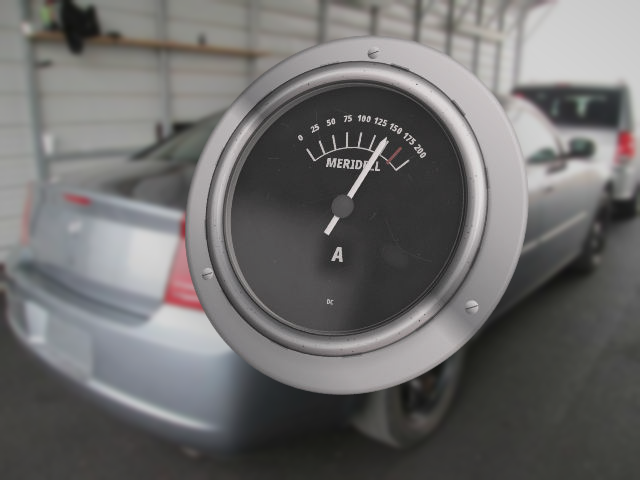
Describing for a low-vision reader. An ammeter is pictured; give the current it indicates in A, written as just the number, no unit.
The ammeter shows 150
